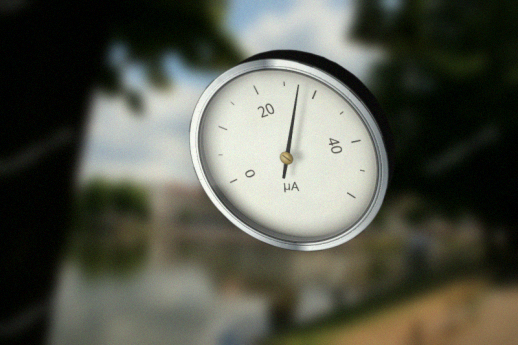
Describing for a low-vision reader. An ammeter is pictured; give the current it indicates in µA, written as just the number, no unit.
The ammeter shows 27.5
